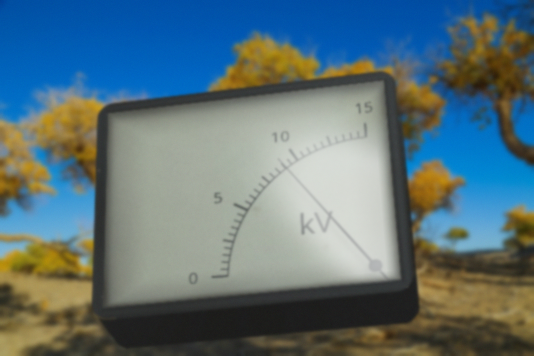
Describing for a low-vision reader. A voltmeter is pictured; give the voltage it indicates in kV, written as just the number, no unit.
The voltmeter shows 9
